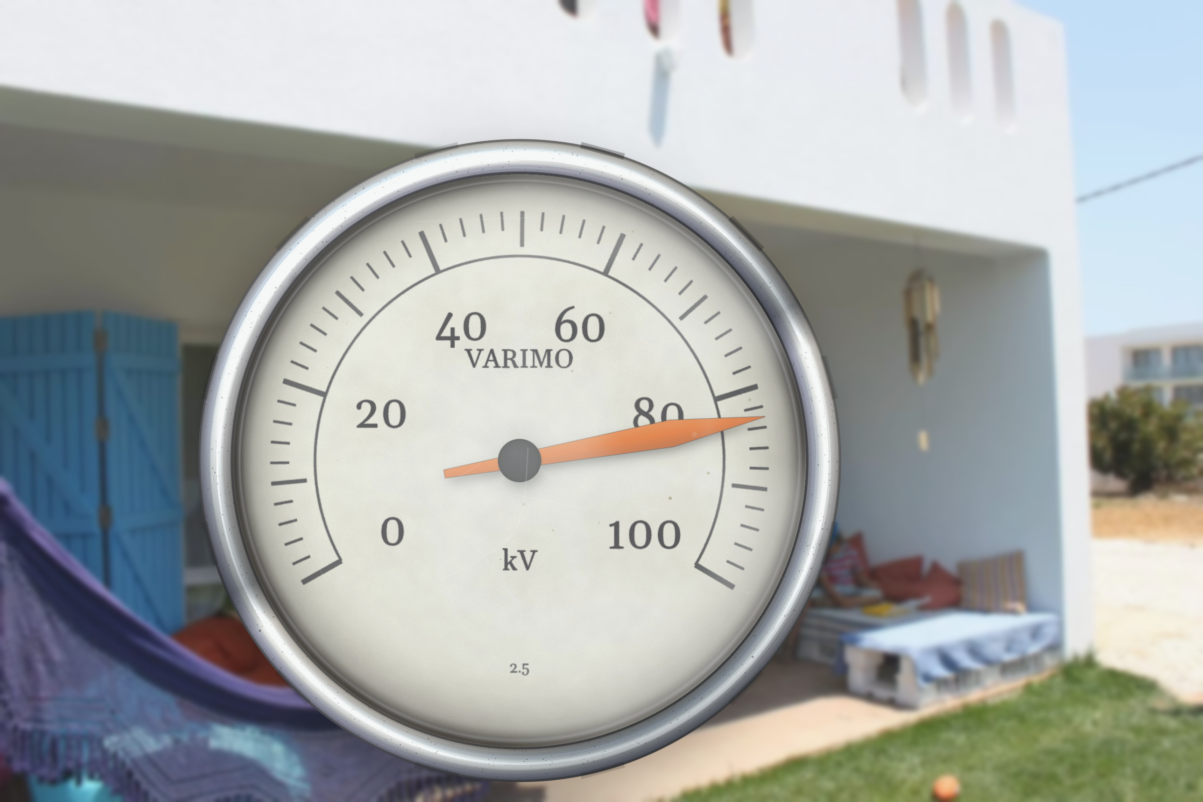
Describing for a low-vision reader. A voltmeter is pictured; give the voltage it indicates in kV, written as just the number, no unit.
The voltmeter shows 83
